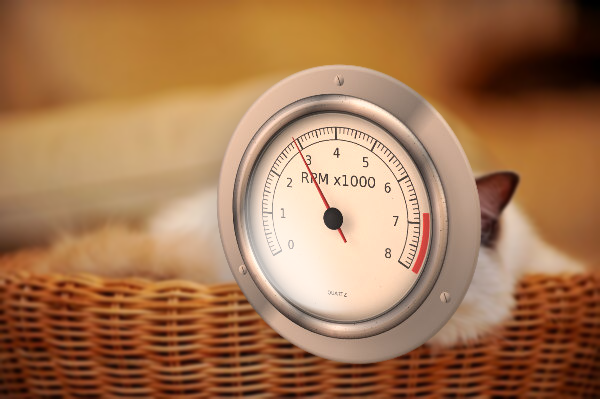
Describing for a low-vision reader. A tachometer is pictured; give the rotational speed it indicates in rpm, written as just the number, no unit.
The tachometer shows 3000
